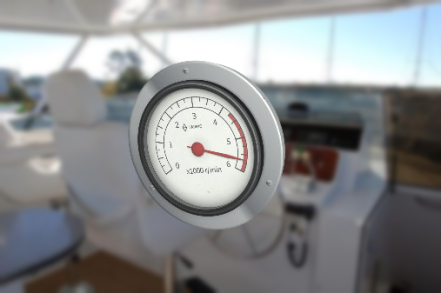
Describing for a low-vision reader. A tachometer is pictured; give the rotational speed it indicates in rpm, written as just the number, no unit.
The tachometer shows 5625
